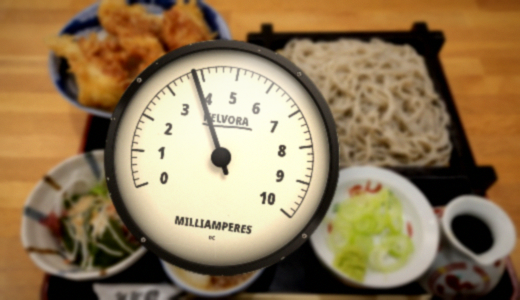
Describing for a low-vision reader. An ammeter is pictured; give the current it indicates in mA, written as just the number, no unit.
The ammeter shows 3.8
